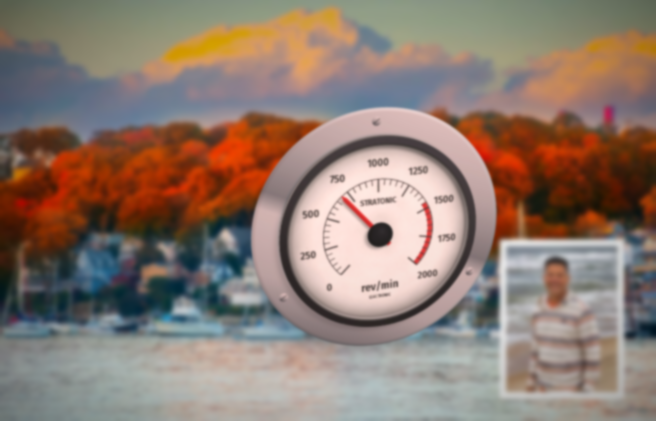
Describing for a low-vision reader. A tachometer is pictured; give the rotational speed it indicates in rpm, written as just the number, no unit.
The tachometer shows 700
